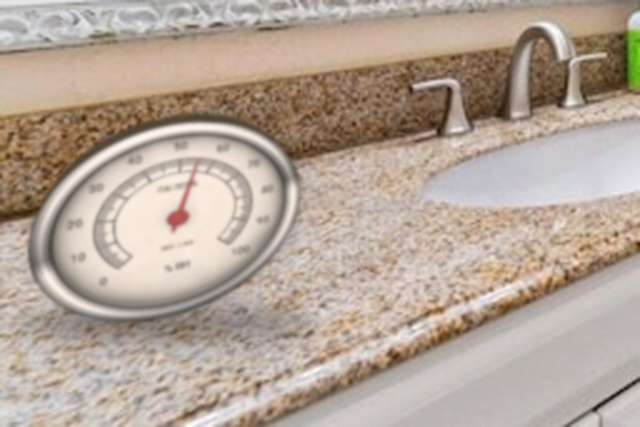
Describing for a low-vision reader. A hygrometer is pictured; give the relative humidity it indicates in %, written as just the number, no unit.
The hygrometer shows 55
